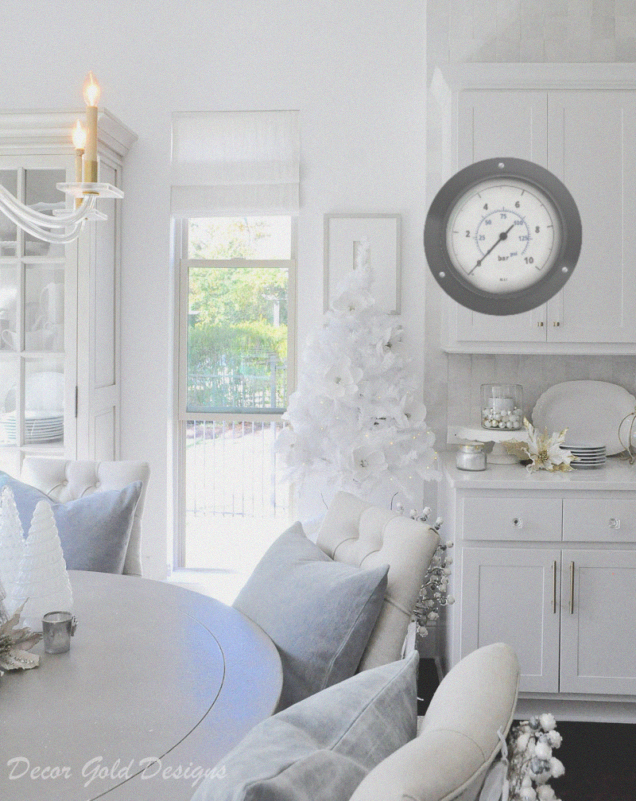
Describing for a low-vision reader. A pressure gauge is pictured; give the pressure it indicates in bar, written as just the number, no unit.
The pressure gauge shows 0
